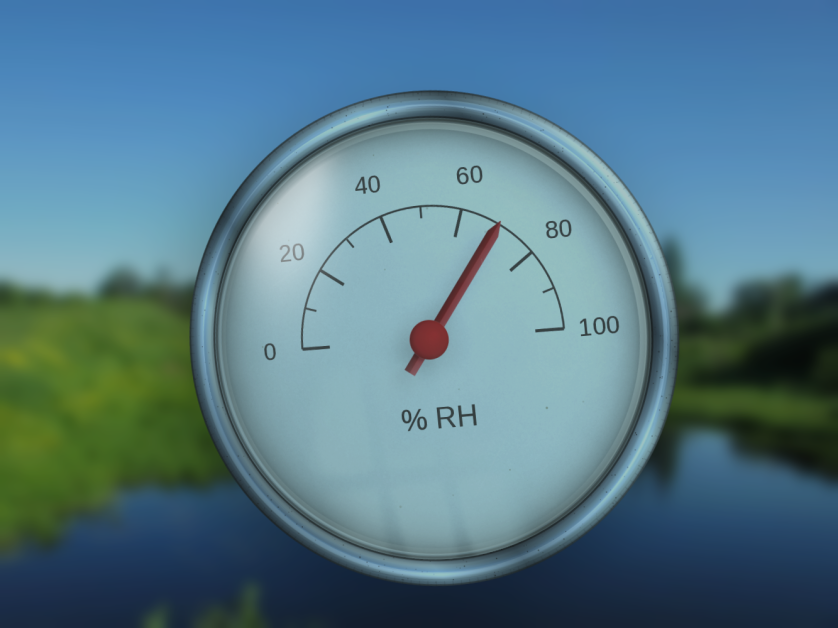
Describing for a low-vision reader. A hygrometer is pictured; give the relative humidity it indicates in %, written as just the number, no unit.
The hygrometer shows 70
